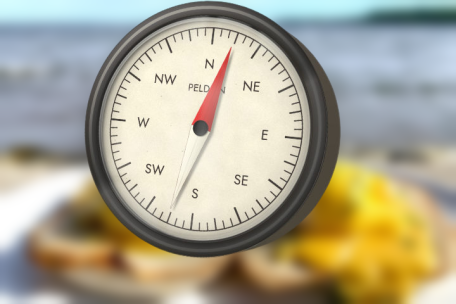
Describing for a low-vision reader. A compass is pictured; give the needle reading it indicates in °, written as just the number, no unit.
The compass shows 15
